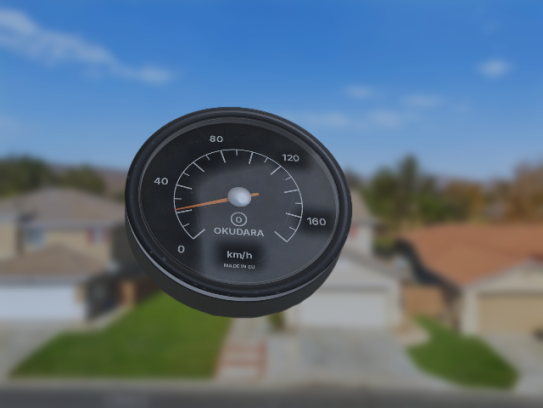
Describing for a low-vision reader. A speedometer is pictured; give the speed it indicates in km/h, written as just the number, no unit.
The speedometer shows 20
